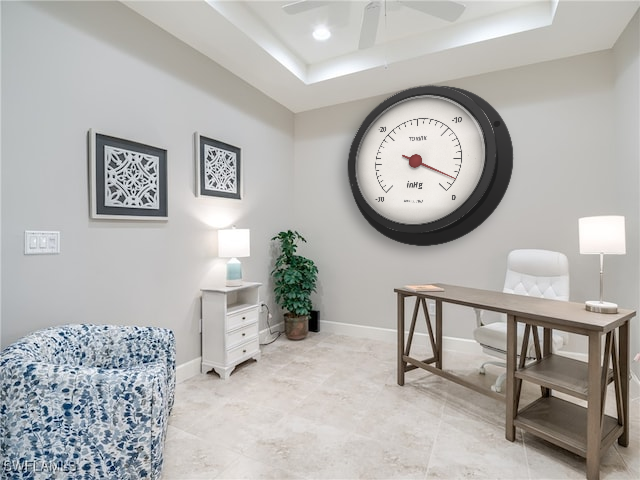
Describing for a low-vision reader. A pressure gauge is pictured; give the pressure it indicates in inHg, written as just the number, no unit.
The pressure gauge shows -2
